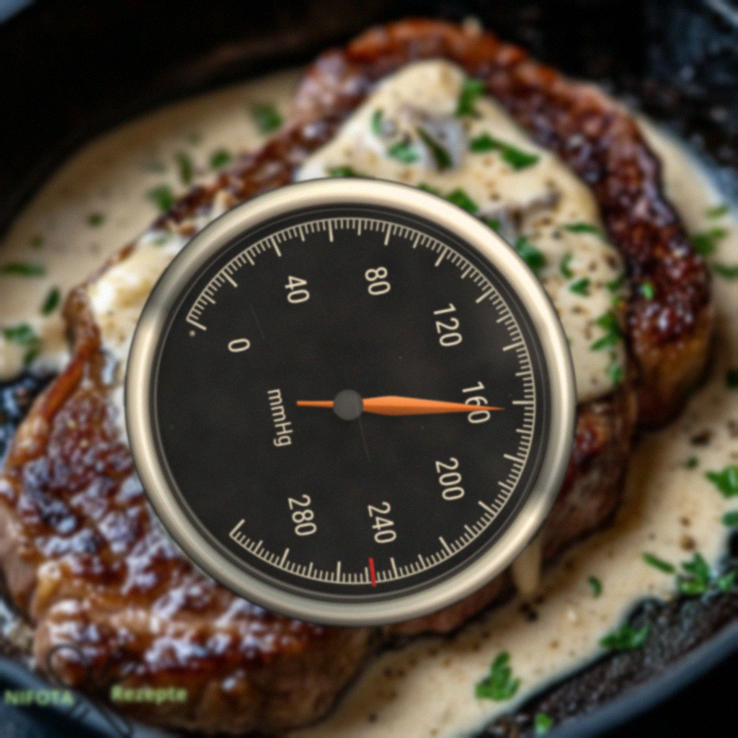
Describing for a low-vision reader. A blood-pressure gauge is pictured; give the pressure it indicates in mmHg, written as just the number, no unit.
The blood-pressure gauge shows 162
